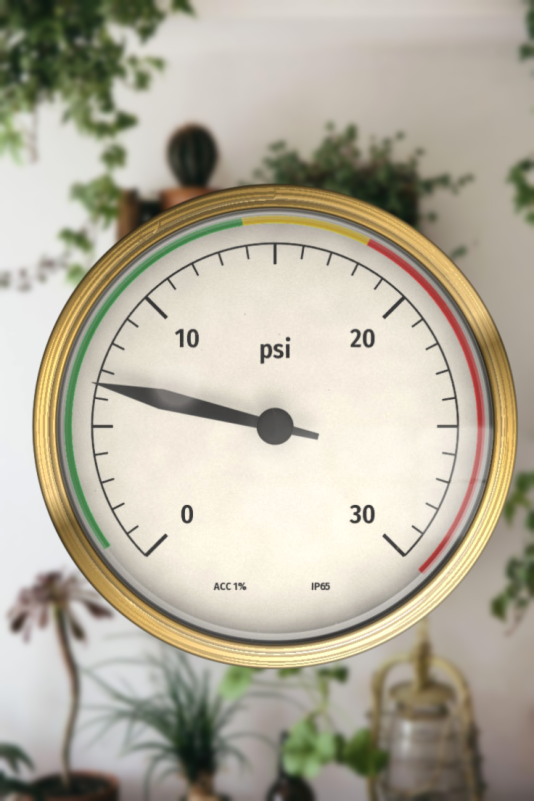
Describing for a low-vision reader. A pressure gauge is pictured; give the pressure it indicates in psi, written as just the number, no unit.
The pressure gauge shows 6.5
